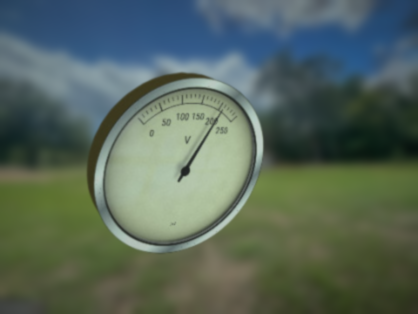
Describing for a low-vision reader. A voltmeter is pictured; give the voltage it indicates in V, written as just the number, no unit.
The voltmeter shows 200
